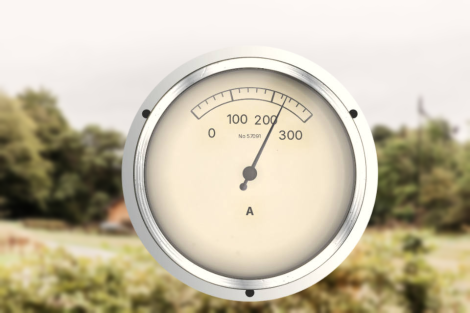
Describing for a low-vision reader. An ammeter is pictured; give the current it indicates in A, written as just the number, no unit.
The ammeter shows 230
